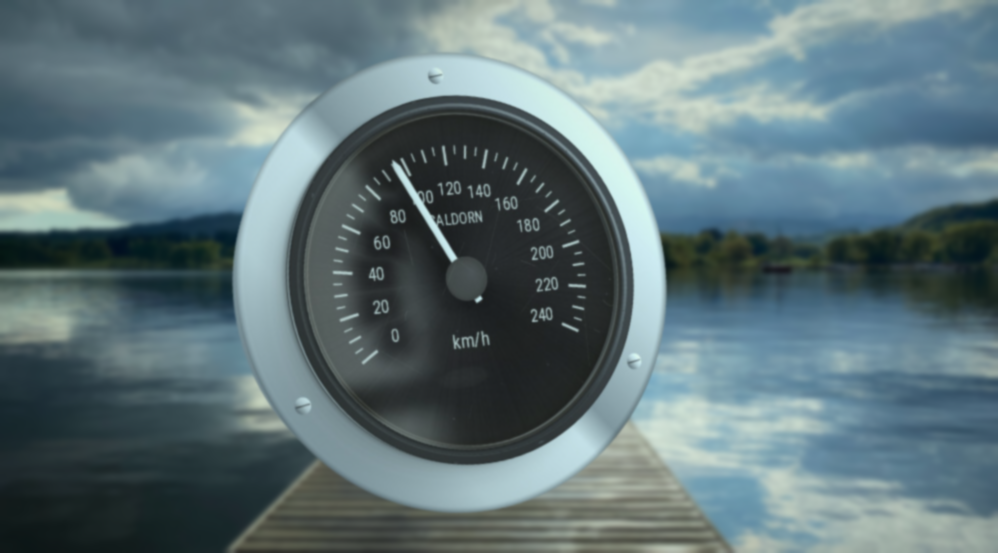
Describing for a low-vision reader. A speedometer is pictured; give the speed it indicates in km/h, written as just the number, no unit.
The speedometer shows 95
